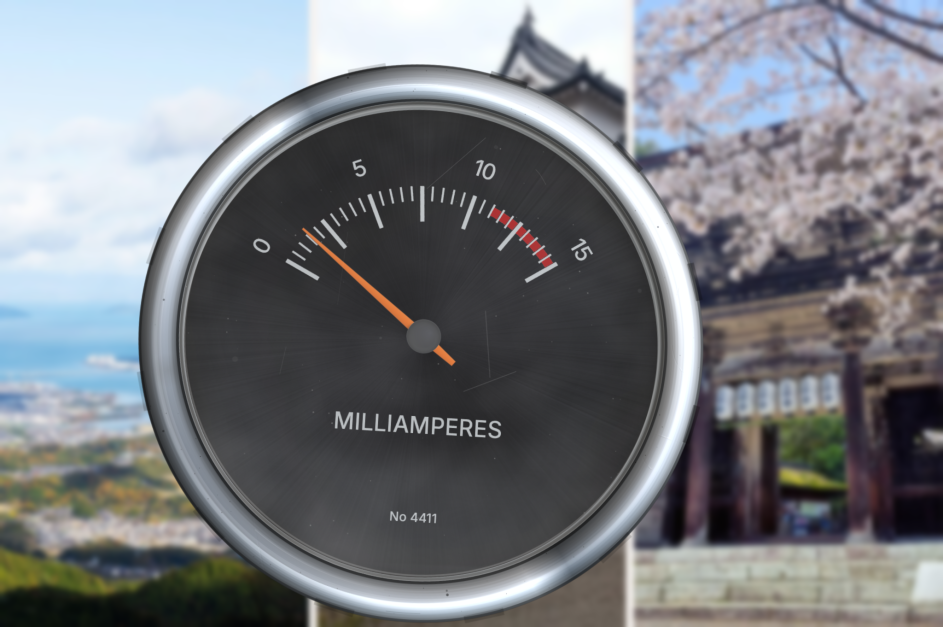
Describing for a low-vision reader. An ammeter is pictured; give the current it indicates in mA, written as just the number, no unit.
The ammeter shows 1.5
